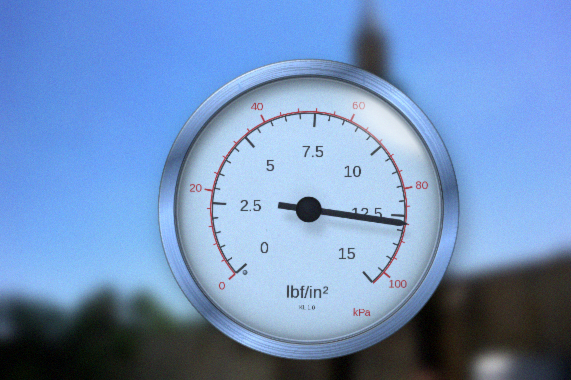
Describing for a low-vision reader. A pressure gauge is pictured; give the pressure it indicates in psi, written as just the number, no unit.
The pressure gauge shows 12.75
